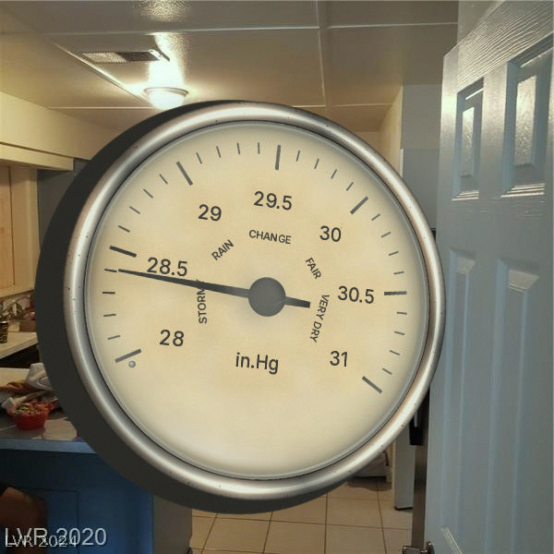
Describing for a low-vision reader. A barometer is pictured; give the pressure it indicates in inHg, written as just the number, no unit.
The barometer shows 28.4
